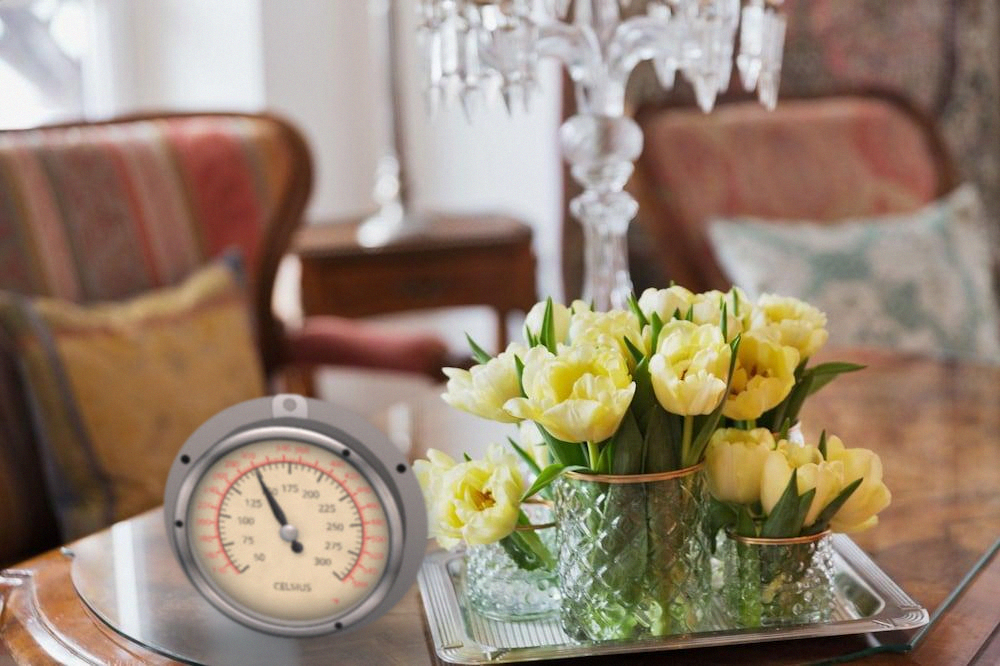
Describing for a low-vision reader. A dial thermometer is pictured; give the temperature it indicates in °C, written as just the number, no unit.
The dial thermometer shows 150
